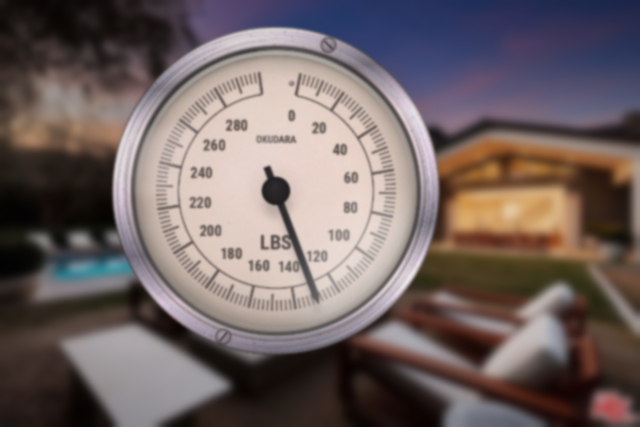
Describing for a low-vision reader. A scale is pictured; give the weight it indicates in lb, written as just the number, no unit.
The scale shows 130
